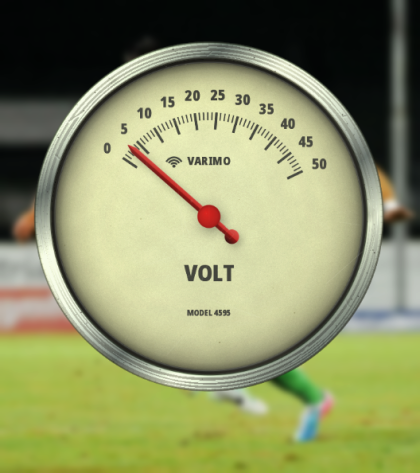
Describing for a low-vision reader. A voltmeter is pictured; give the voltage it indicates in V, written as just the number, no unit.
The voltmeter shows 3
